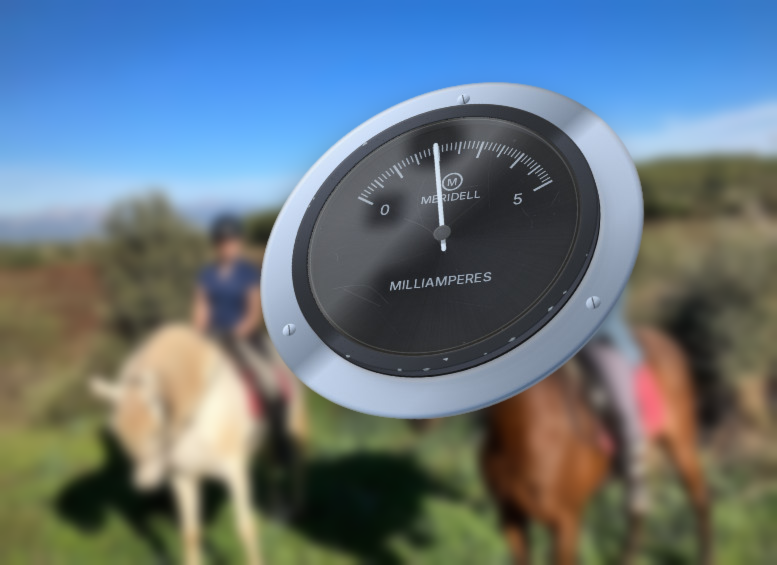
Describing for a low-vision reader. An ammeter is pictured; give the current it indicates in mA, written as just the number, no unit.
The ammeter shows 2
